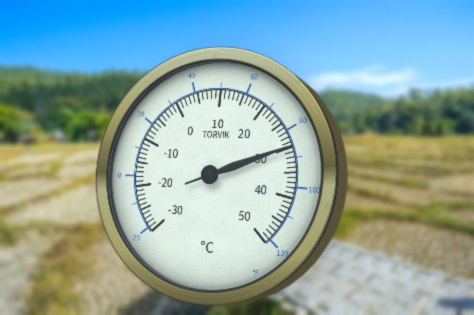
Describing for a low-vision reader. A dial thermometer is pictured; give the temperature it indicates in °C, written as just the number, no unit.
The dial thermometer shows 30
